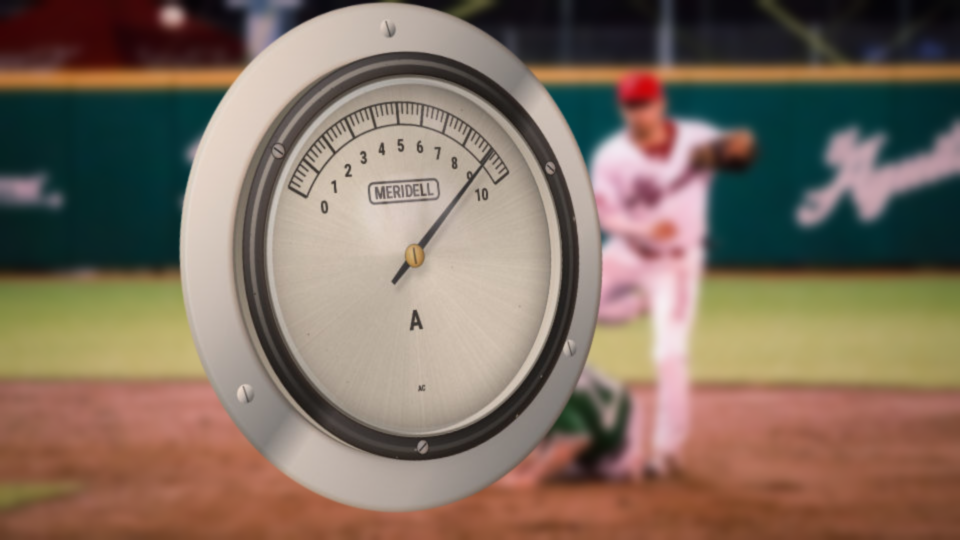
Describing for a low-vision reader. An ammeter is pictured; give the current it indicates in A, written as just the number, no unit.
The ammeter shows 9
